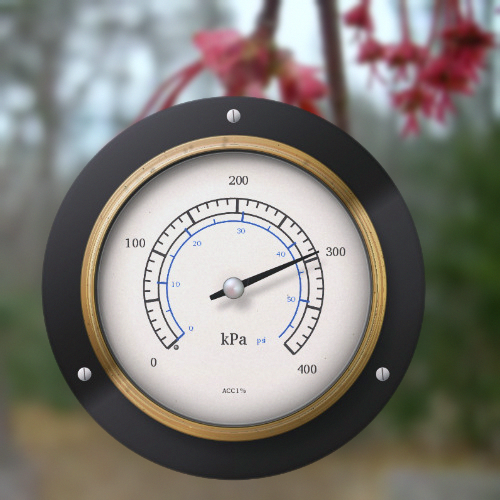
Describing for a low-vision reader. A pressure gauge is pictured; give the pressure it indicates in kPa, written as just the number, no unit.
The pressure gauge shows 295
